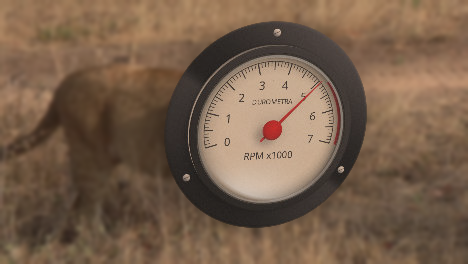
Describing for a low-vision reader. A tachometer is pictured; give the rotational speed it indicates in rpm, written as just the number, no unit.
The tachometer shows 5000
